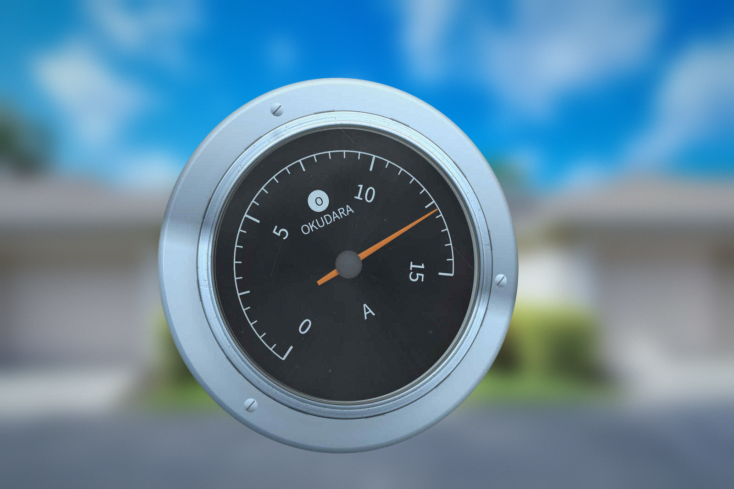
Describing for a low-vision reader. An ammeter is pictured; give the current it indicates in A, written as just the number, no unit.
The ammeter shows 12.75
